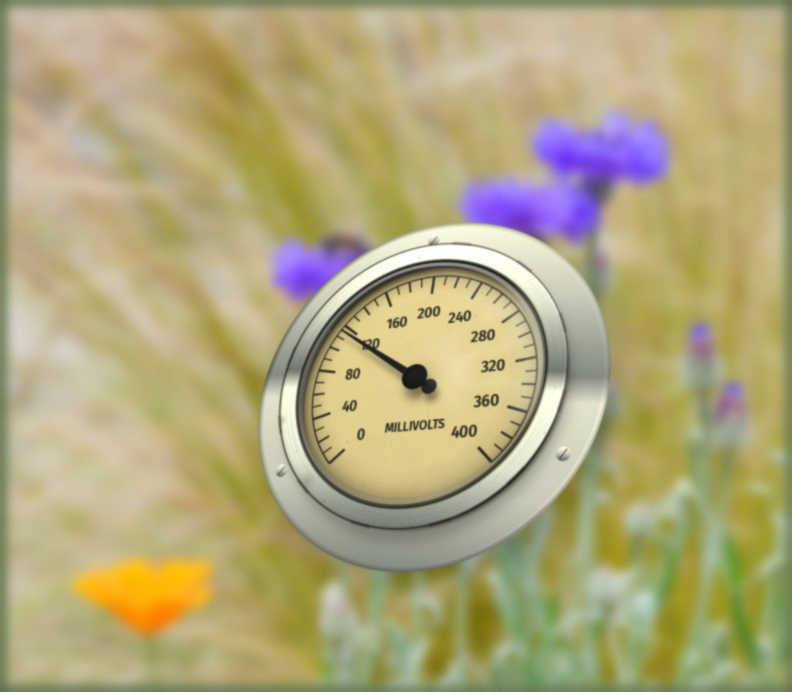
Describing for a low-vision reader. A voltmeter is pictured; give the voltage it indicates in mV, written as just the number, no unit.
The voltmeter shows 115
